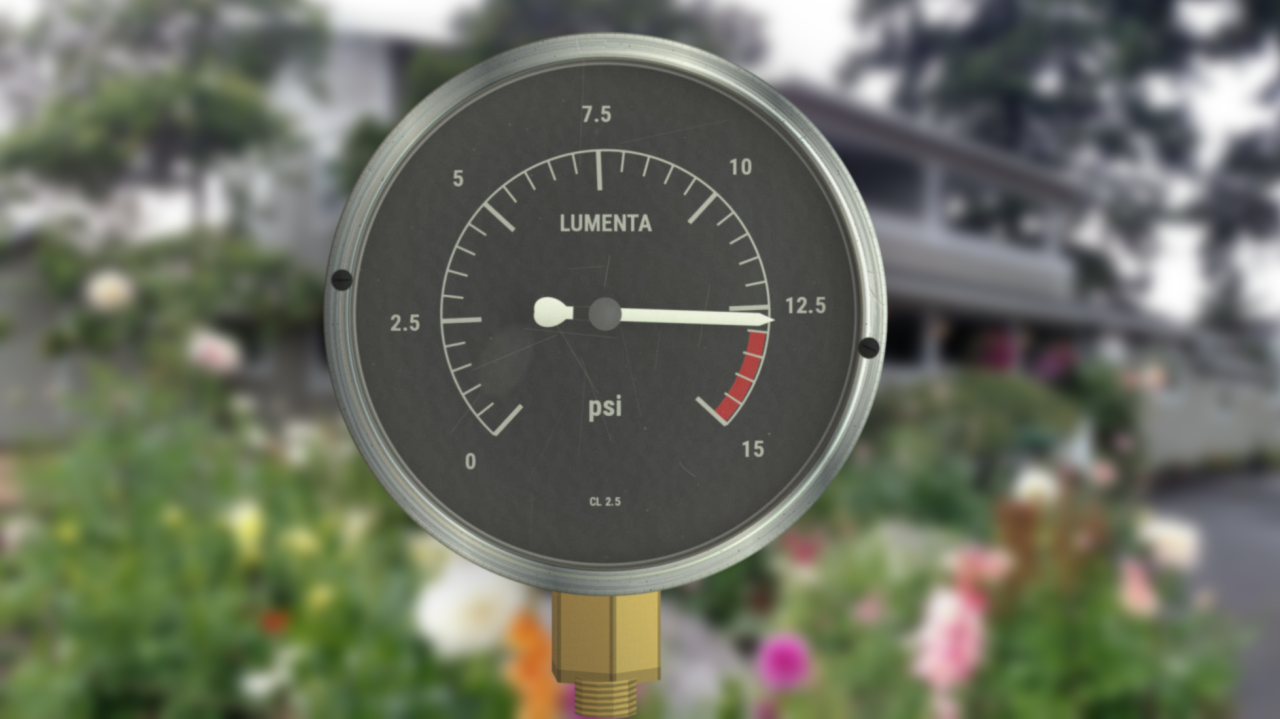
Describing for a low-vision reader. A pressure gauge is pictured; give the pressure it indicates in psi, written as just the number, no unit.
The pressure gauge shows 12.75
